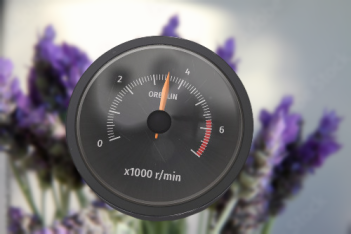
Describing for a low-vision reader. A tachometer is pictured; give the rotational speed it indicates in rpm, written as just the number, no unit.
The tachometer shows 3500
